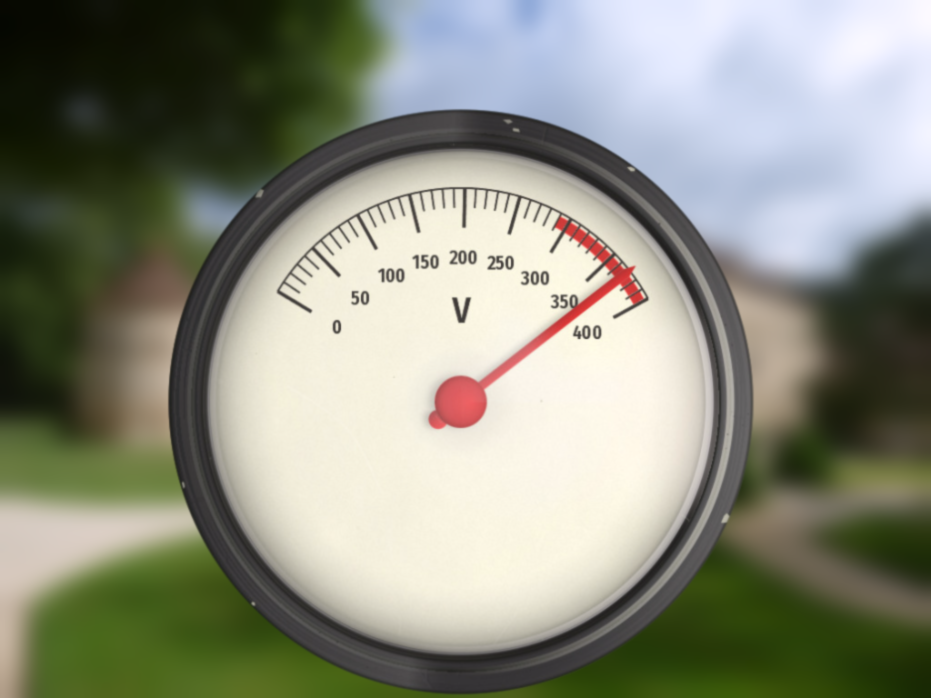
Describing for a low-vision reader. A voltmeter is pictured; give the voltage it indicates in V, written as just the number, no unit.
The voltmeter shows 370
